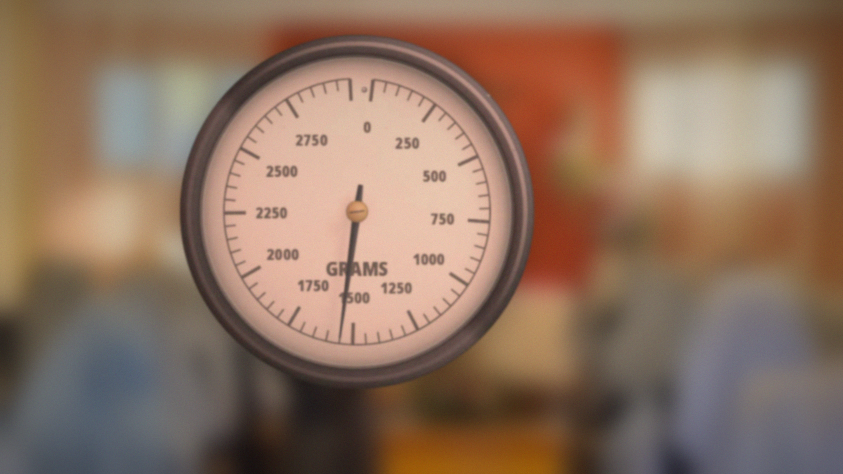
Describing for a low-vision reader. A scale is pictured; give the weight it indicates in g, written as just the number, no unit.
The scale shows 1550
